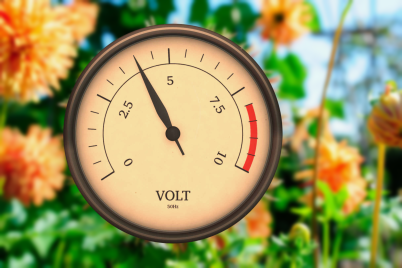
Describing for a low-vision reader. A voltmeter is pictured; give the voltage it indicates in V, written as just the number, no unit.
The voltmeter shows 4
